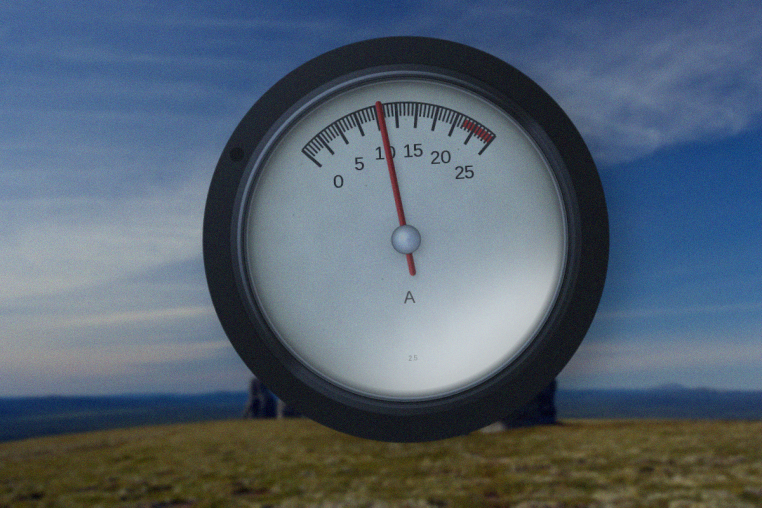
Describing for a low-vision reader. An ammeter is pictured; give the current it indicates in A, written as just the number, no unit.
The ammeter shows 10.5
